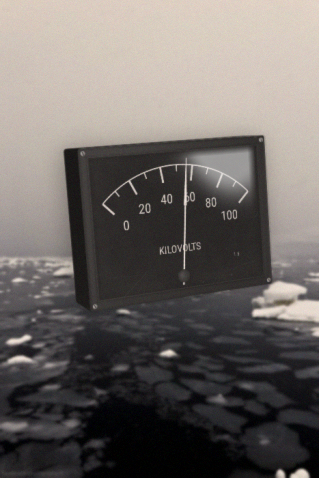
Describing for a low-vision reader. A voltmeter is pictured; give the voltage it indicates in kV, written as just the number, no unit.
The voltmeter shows 55
